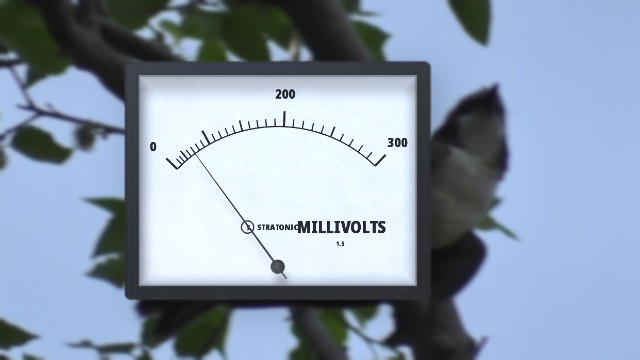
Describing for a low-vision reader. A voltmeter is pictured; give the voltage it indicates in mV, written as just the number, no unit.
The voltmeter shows 70
